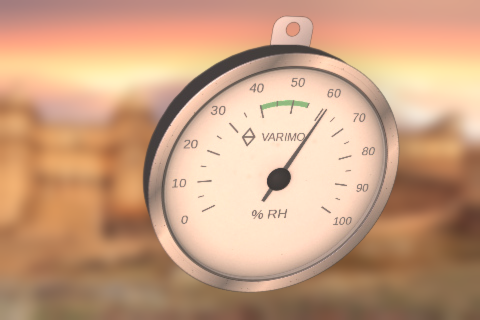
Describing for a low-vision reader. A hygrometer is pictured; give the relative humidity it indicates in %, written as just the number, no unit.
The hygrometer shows 60
